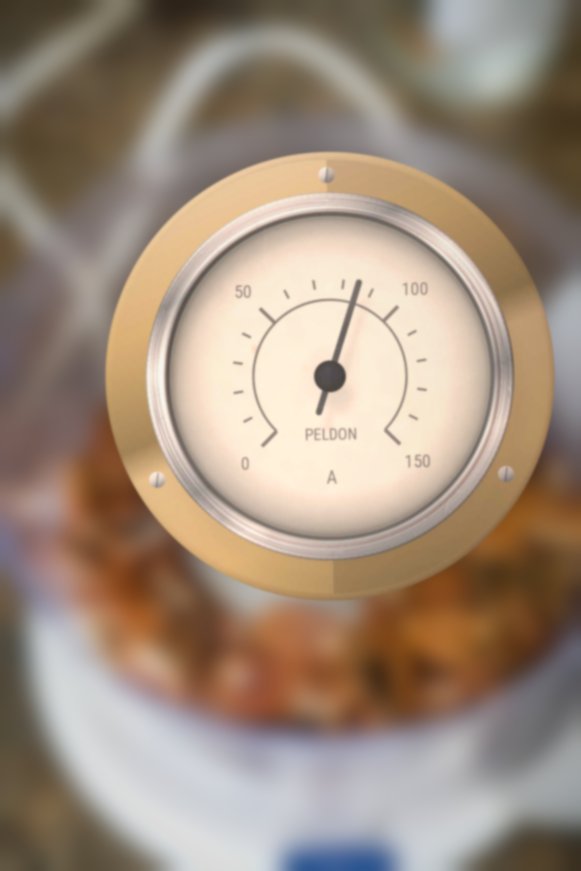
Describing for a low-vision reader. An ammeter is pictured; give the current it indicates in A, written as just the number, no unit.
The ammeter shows 85
